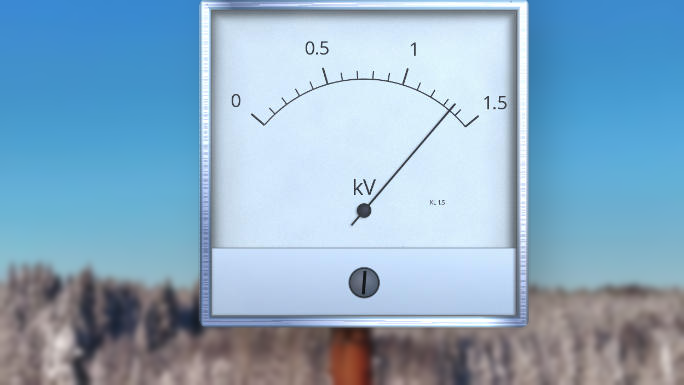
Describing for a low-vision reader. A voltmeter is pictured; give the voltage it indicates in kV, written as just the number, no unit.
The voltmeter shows 1.35
